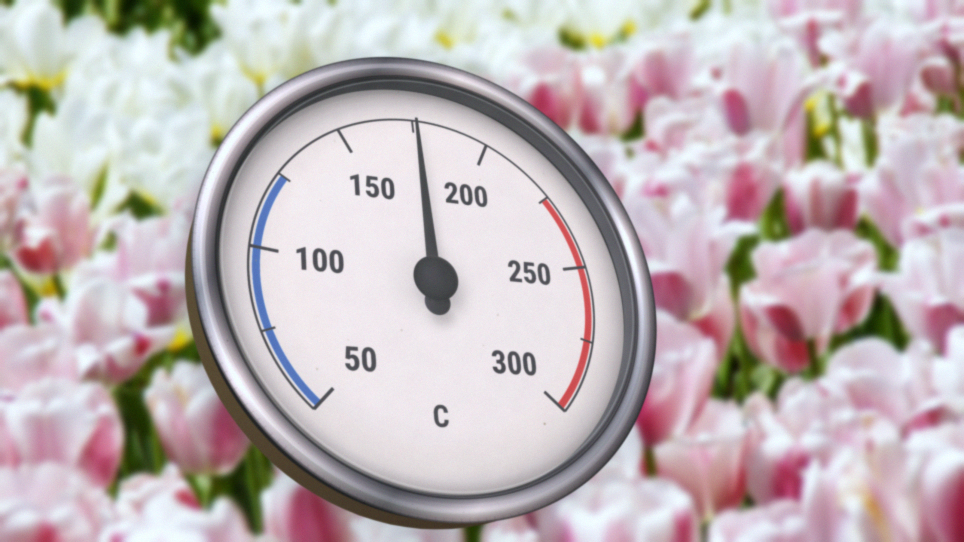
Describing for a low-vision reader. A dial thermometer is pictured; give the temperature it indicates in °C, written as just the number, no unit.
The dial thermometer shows 175
